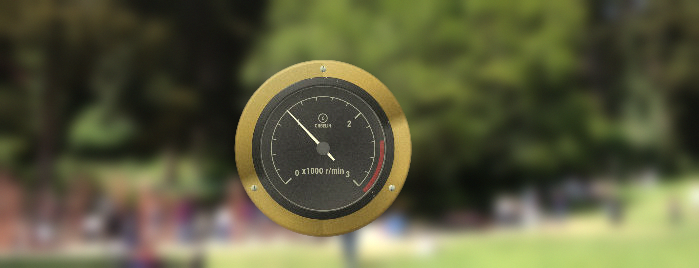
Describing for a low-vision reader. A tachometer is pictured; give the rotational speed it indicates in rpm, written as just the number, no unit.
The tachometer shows 1000
